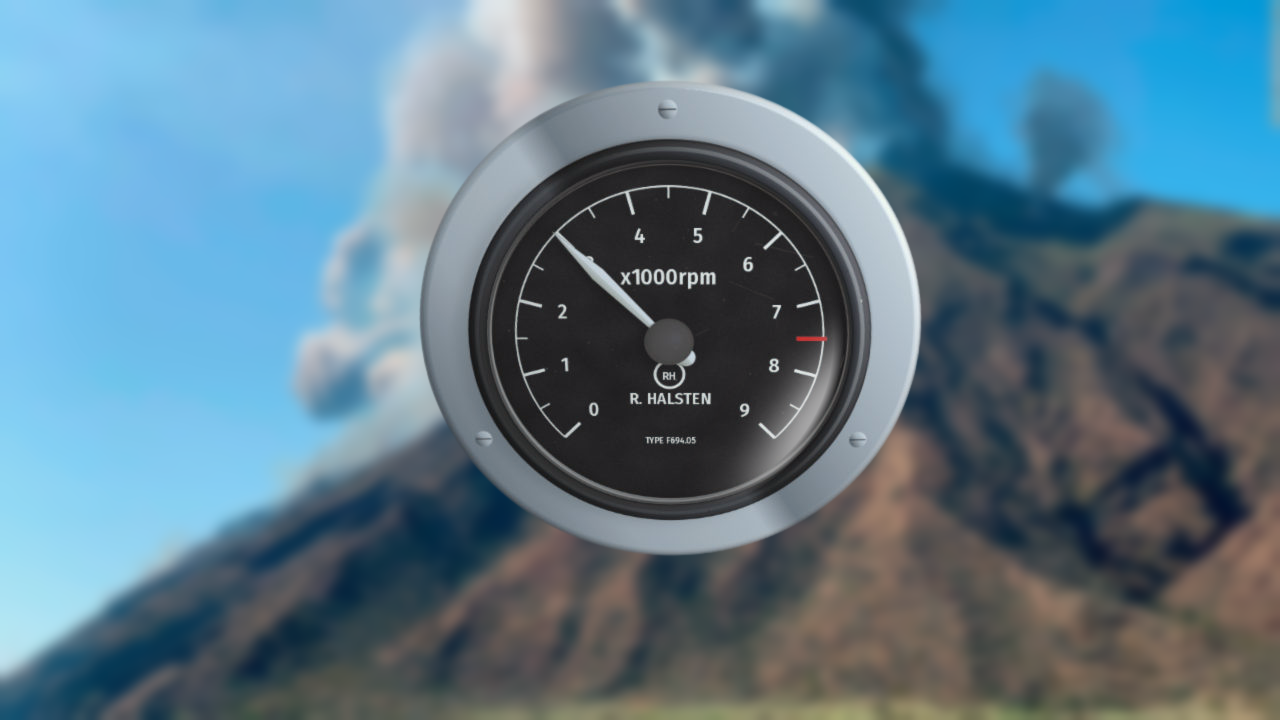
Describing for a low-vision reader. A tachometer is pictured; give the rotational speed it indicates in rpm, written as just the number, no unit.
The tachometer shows 3000
